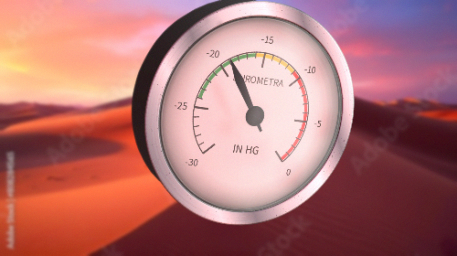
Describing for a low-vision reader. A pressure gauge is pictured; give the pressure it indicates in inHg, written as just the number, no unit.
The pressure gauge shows -19
